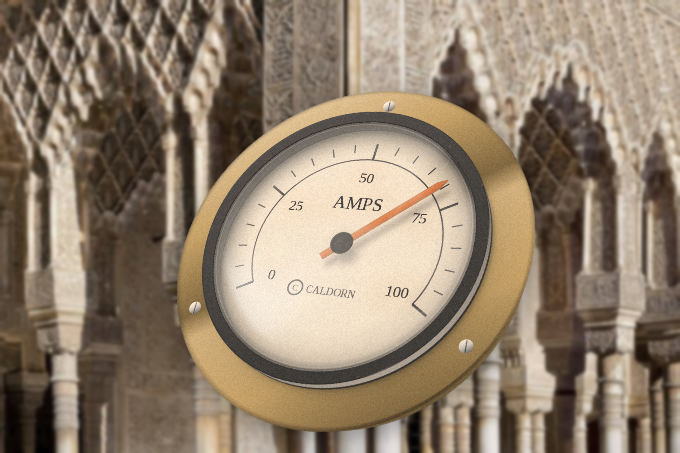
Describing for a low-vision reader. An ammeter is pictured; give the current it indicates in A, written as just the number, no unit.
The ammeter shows 70
